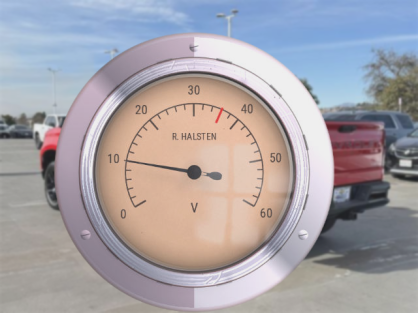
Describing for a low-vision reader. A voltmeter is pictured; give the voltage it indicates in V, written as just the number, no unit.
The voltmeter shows 10
